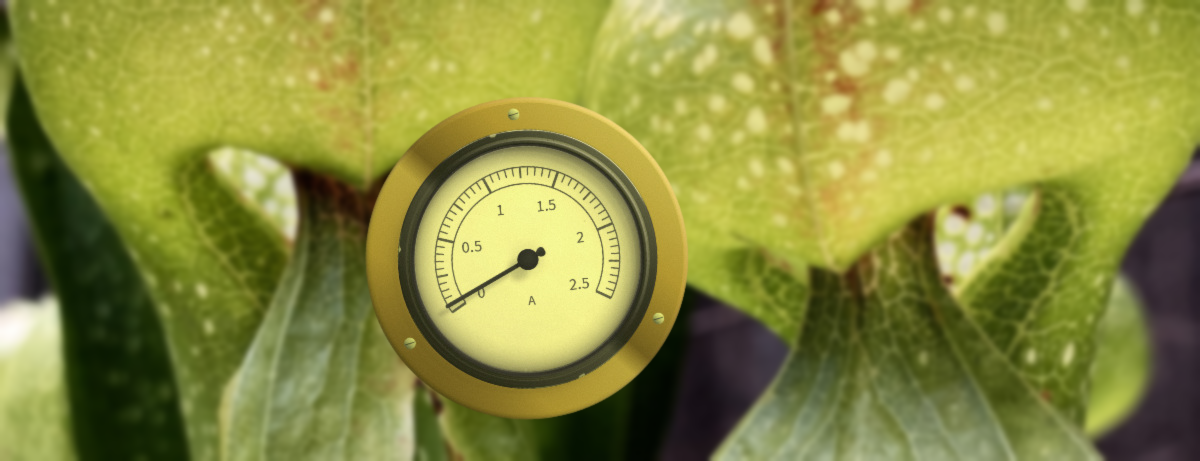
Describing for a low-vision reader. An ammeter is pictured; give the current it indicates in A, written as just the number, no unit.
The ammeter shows 0.05
